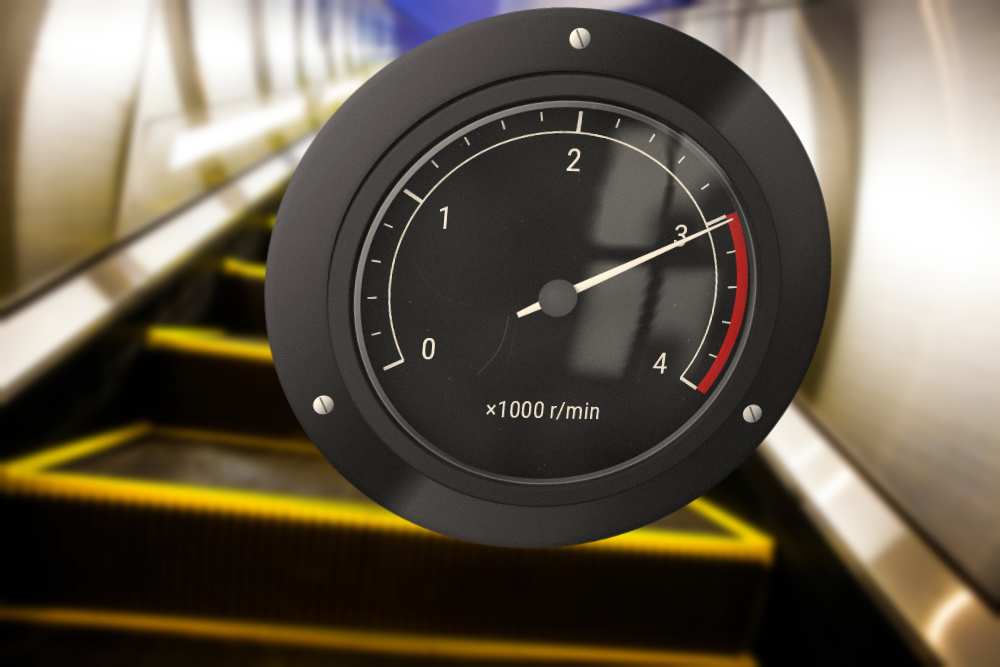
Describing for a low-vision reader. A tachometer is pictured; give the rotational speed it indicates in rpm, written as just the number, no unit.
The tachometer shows 3000
